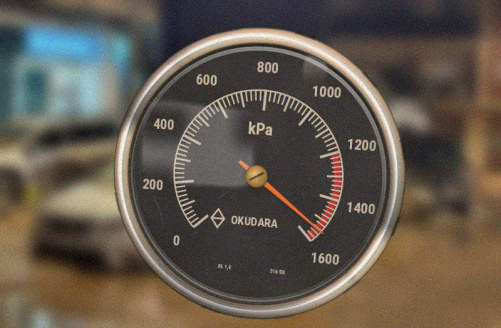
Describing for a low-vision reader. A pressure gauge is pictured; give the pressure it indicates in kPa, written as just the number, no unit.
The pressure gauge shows 1540
